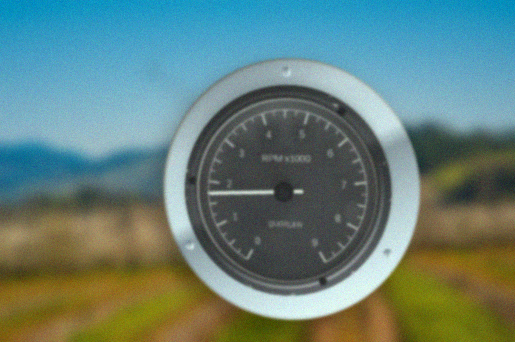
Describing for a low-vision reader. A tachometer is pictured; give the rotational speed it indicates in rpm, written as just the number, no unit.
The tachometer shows 1750
